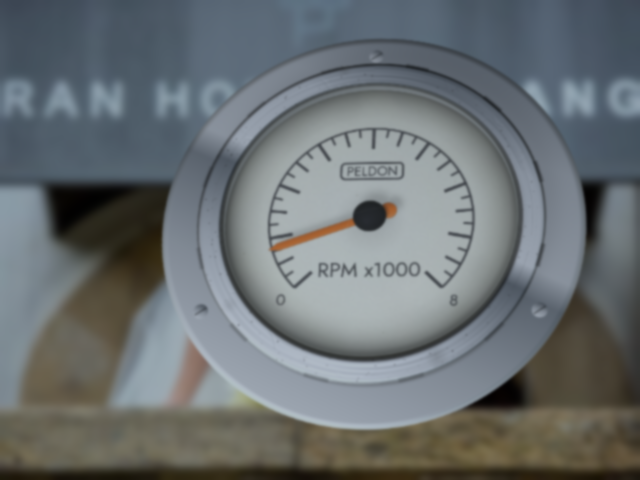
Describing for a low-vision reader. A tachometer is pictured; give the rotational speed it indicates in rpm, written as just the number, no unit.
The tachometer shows 750
